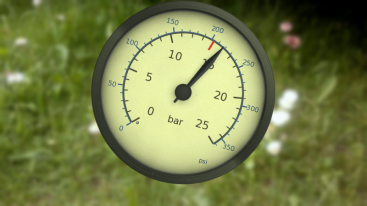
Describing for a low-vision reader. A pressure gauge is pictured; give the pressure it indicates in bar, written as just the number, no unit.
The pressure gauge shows 15
